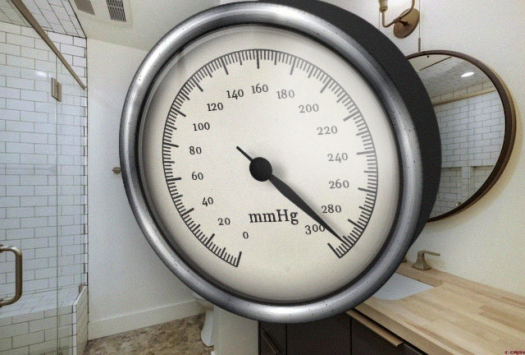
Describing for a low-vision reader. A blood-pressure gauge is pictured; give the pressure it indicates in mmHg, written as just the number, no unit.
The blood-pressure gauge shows 290
